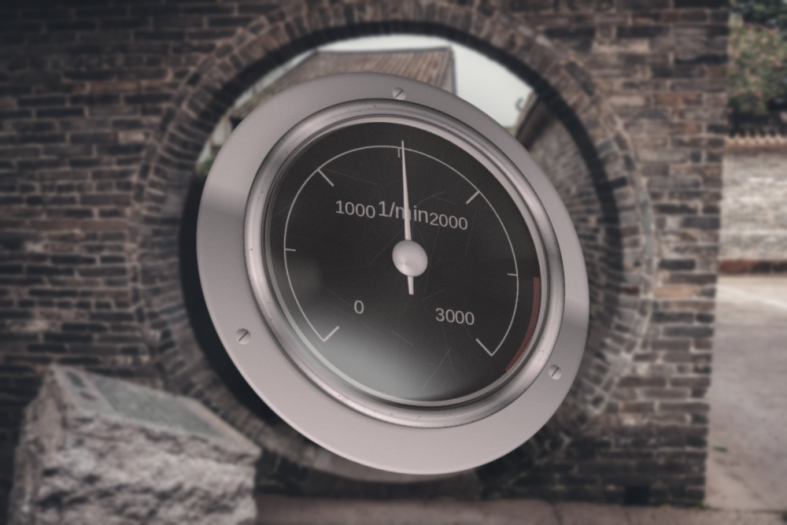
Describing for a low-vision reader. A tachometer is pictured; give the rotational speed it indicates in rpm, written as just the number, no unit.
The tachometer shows 1500
